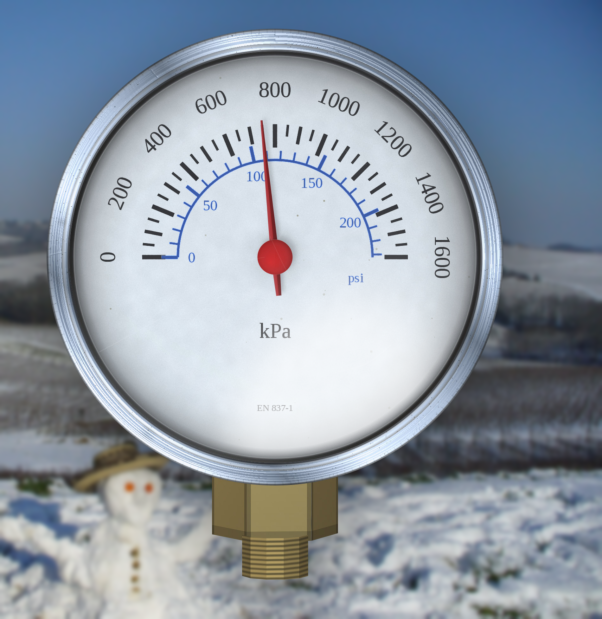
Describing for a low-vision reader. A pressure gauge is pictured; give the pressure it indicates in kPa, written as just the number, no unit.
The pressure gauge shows 750
